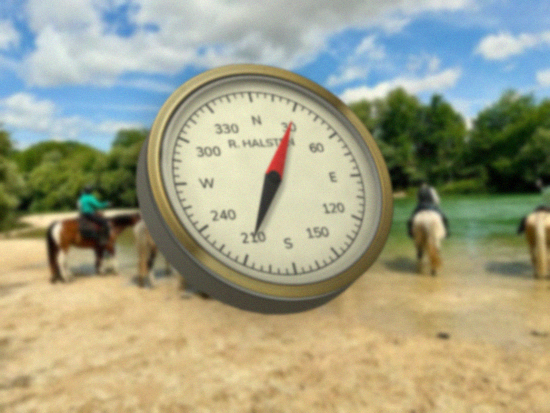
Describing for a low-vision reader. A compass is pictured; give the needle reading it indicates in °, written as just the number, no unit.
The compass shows 30
